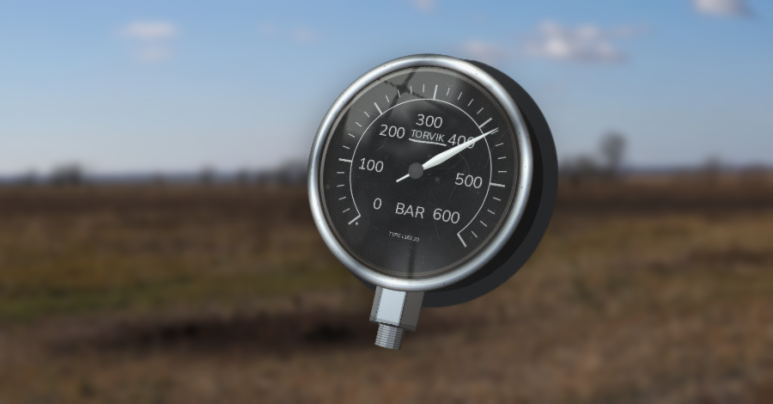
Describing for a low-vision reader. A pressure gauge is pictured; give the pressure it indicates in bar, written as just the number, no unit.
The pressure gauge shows 420
